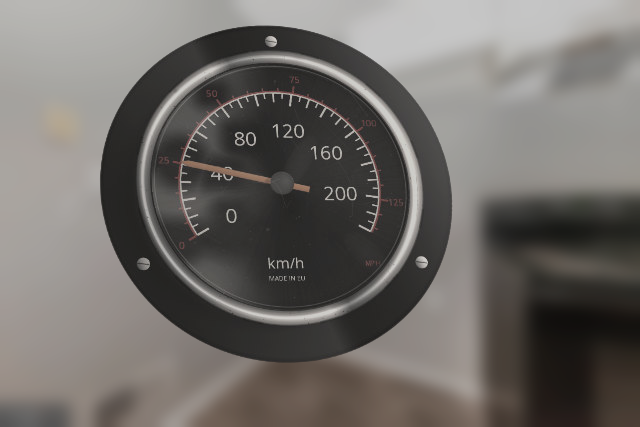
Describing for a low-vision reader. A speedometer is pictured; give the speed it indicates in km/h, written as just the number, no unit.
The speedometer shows 40
